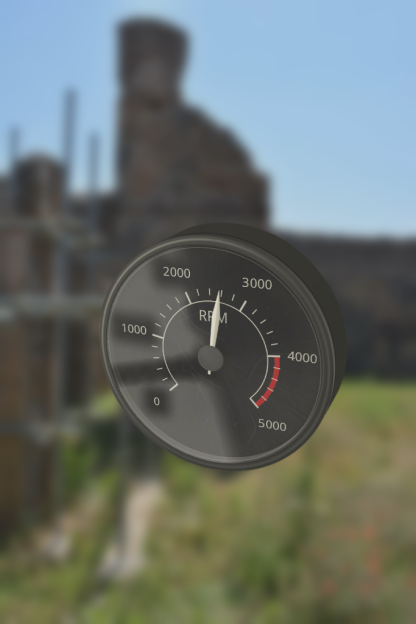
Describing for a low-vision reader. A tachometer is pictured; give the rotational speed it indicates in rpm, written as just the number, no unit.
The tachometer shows 2600
